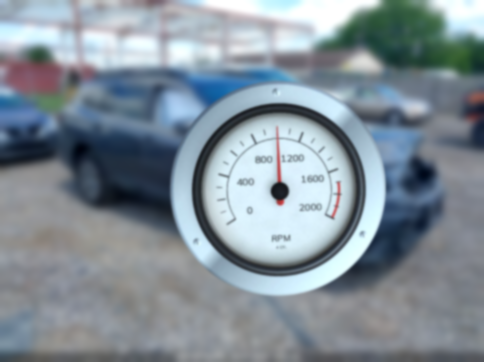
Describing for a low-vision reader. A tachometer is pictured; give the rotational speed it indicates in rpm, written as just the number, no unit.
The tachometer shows 1000
